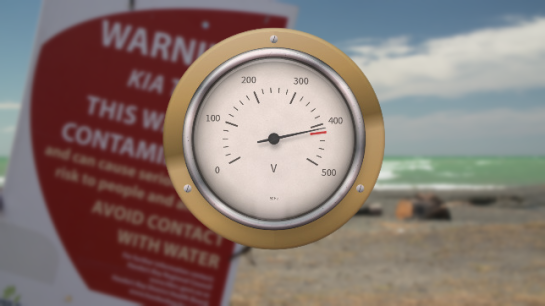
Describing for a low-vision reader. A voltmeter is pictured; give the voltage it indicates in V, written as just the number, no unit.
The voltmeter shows 410
